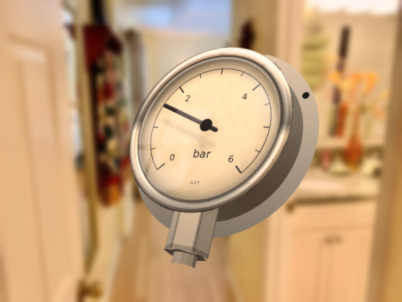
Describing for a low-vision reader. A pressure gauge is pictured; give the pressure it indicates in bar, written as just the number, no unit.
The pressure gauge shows 1.5
